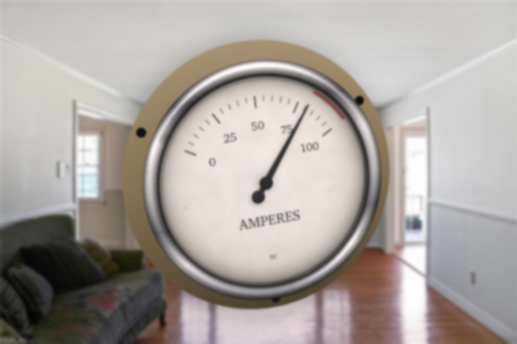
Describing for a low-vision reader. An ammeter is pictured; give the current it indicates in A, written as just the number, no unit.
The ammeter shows 80
